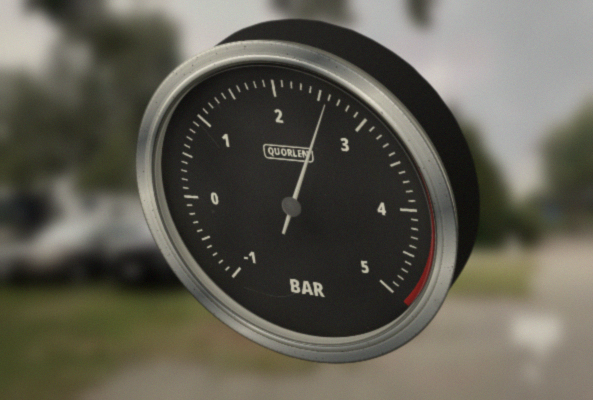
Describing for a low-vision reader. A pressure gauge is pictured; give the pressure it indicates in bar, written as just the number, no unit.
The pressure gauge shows 2.6
